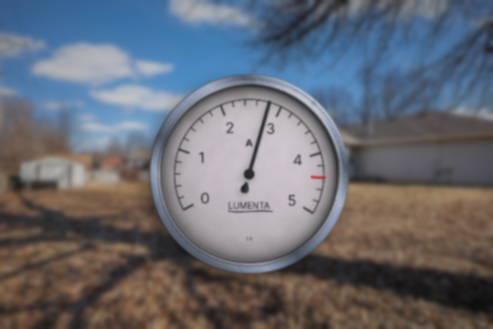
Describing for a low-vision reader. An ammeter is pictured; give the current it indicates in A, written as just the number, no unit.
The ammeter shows 2.8
